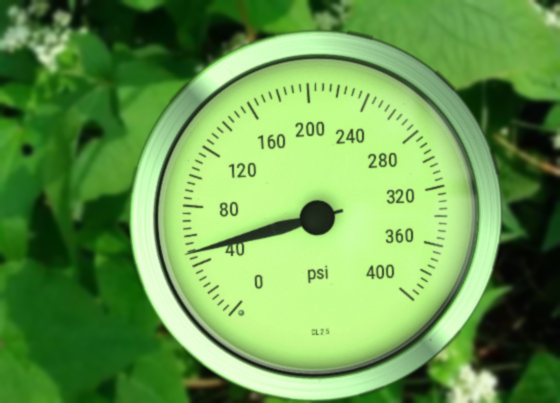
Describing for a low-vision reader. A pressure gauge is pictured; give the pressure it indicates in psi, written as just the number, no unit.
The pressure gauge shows 50
